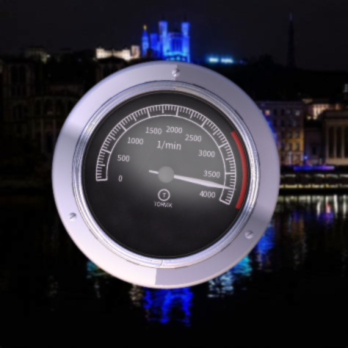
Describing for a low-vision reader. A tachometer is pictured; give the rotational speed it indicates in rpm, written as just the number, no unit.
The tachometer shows 3750
